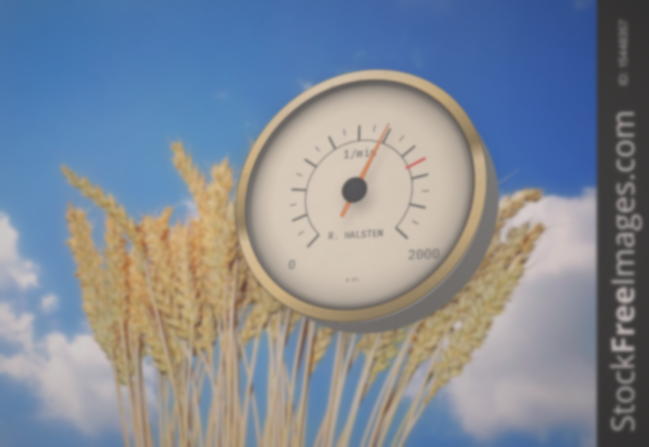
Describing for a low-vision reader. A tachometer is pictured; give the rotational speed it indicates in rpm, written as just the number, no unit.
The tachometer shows 1200
